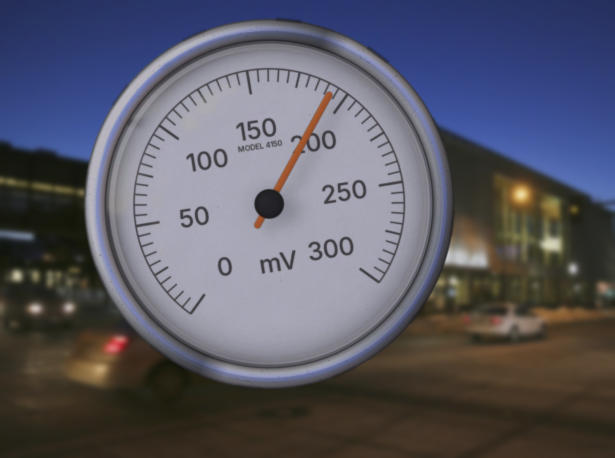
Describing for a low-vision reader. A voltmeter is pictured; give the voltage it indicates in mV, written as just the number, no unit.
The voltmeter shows 192.5
